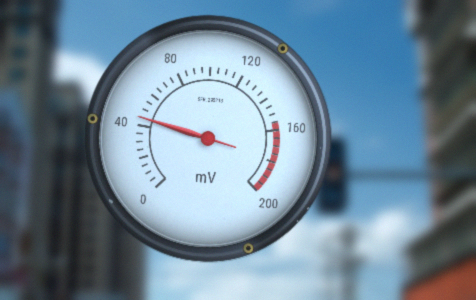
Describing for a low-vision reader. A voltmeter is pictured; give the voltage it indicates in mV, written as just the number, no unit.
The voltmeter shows 45
